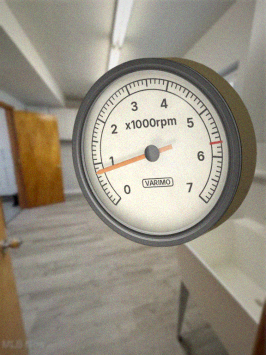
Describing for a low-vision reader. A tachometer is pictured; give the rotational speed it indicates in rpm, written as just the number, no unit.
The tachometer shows 800
